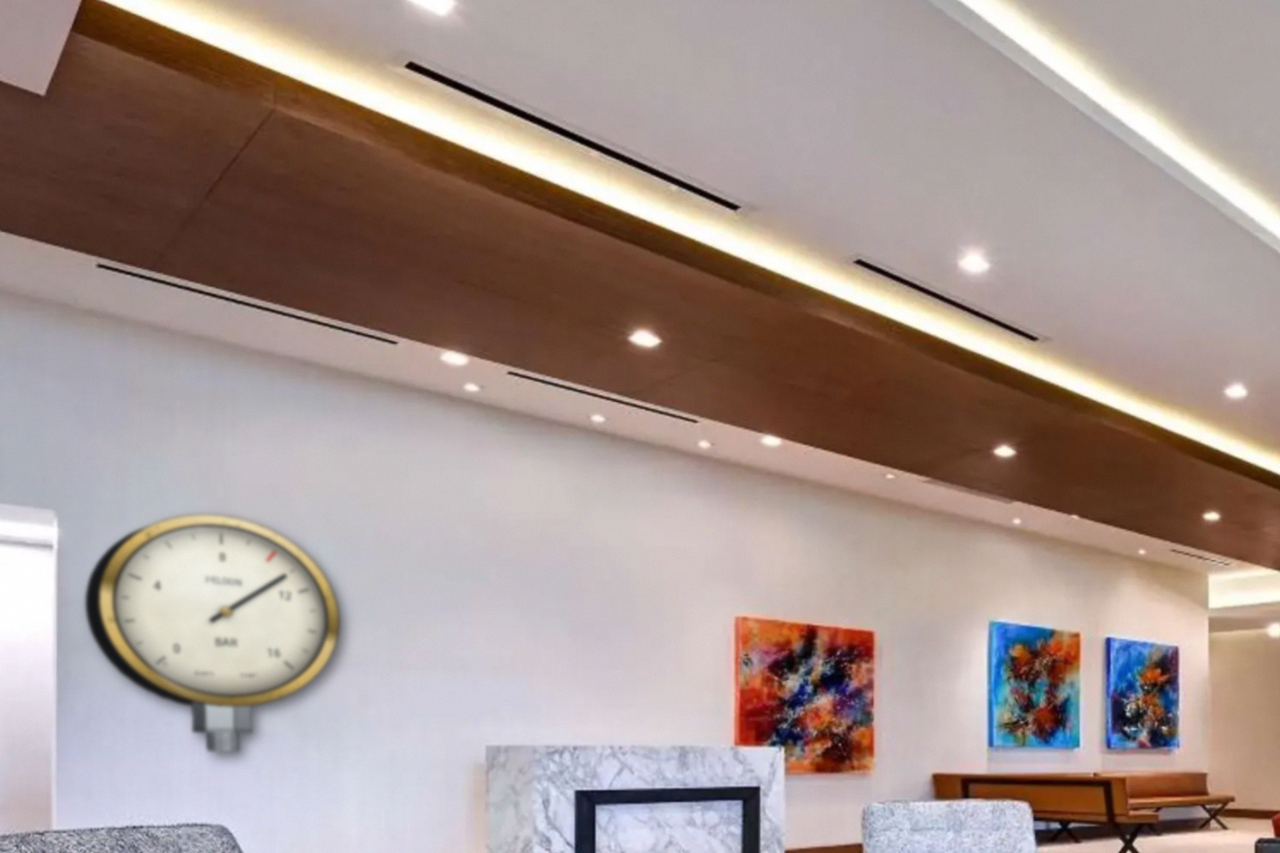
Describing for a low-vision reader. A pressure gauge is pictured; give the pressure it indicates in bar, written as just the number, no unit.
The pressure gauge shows 11
